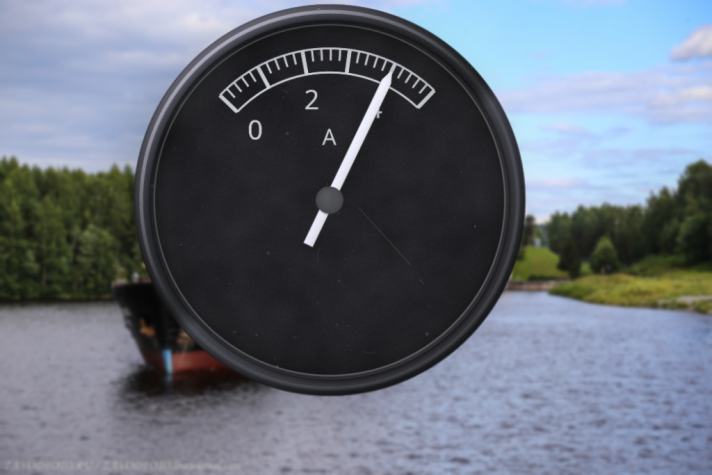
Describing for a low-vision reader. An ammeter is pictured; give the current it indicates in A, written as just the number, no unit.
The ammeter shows 4
